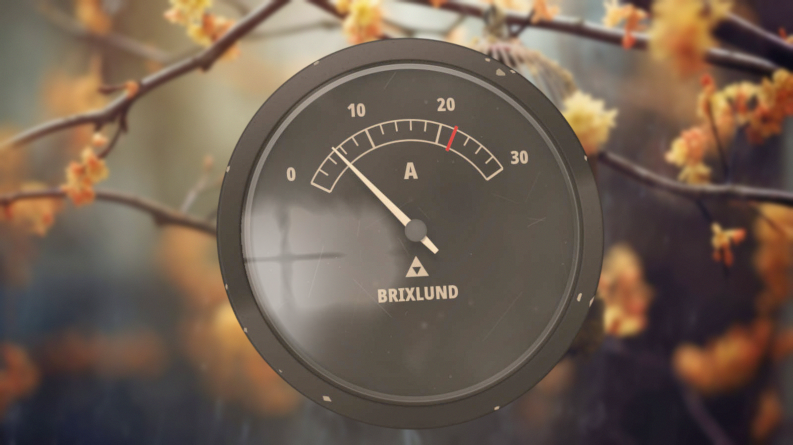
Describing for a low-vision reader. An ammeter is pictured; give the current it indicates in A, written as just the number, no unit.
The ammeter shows 5
